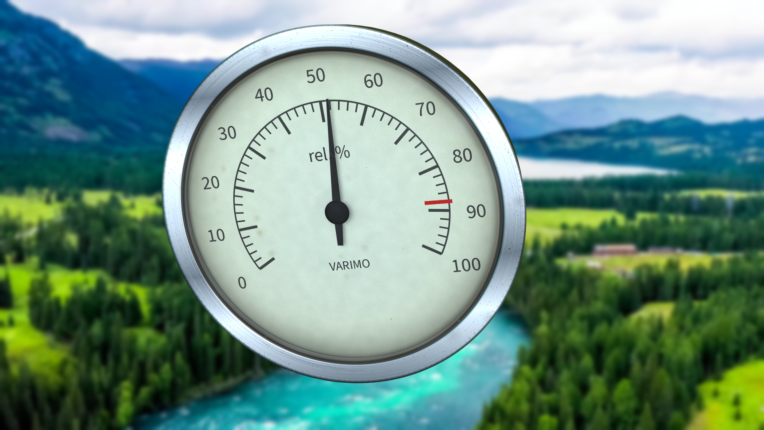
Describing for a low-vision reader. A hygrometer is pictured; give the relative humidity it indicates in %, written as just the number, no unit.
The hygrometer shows 52
